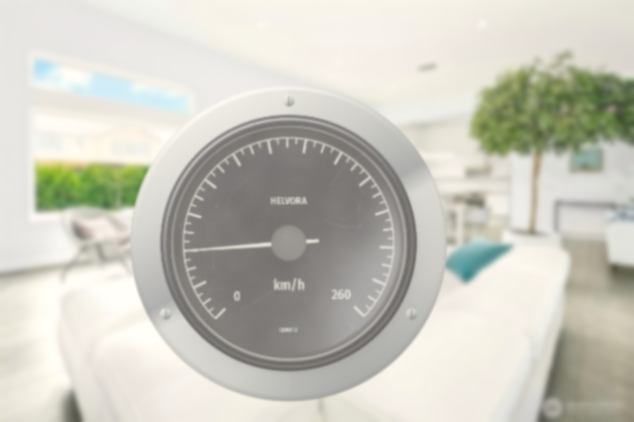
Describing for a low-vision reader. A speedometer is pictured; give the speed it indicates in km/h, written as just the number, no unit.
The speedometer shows 40
